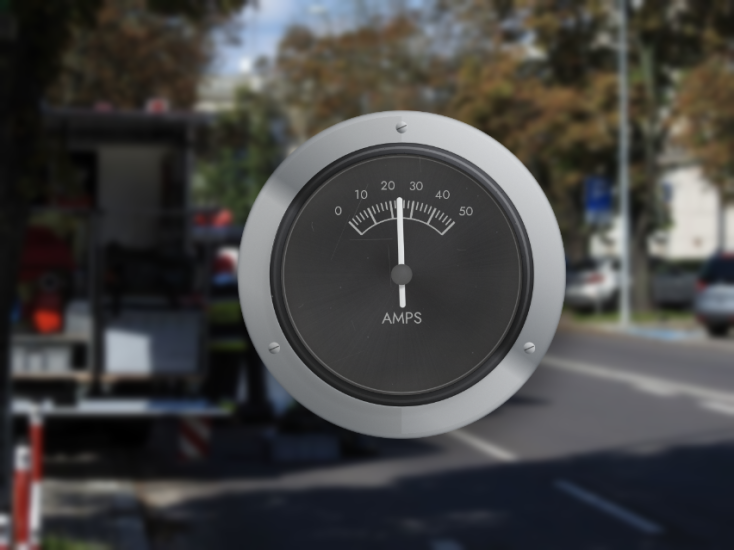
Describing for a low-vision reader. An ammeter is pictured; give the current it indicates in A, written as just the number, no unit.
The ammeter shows 24
